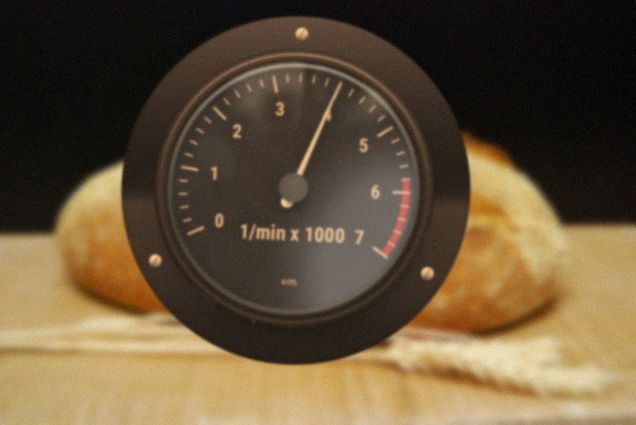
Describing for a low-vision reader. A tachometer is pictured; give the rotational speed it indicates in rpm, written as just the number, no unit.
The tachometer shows 4000
